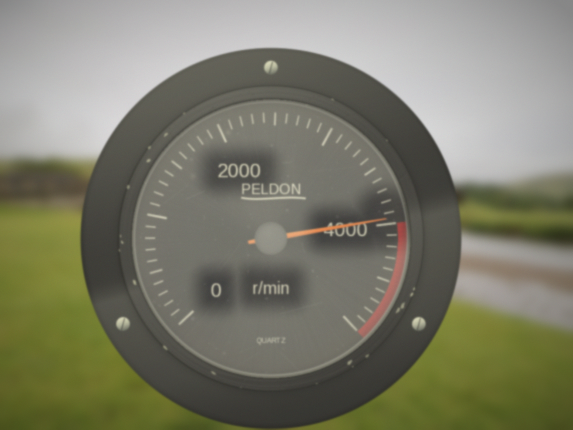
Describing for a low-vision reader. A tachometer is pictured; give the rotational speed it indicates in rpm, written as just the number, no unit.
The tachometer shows 3950
